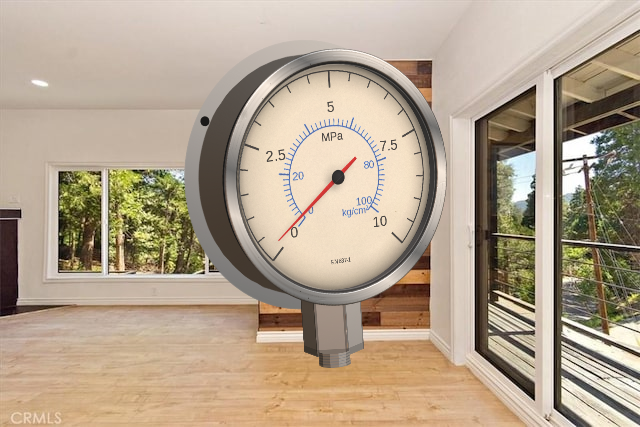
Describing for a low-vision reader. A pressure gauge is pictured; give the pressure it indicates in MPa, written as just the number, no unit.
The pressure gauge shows 0.25
